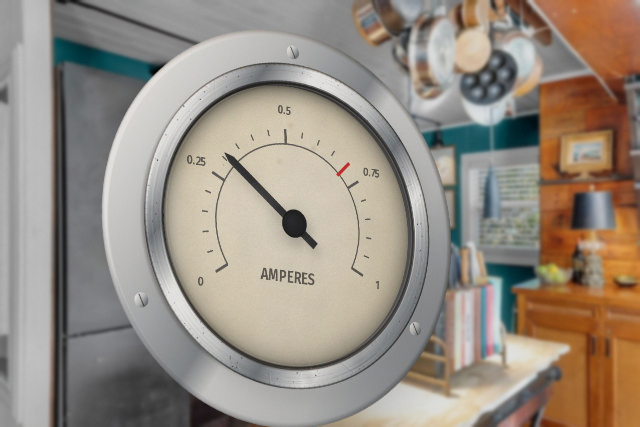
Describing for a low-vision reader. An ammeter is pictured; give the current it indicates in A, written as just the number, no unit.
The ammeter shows 0.3
